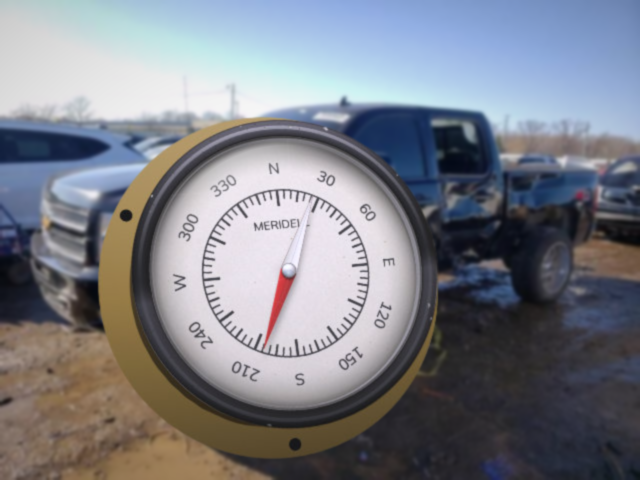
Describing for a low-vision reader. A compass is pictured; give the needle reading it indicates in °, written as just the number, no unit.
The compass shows 205
